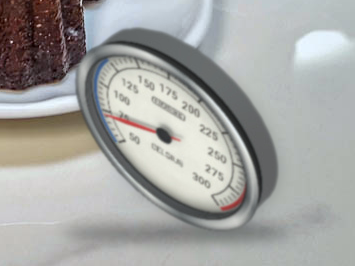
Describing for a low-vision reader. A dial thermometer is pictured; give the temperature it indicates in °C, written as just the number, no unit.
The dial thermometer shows 75
